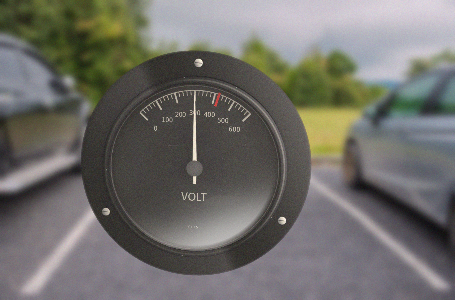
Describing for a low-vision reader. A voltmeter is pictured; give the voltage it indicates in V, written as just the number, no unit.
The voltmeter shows 300
